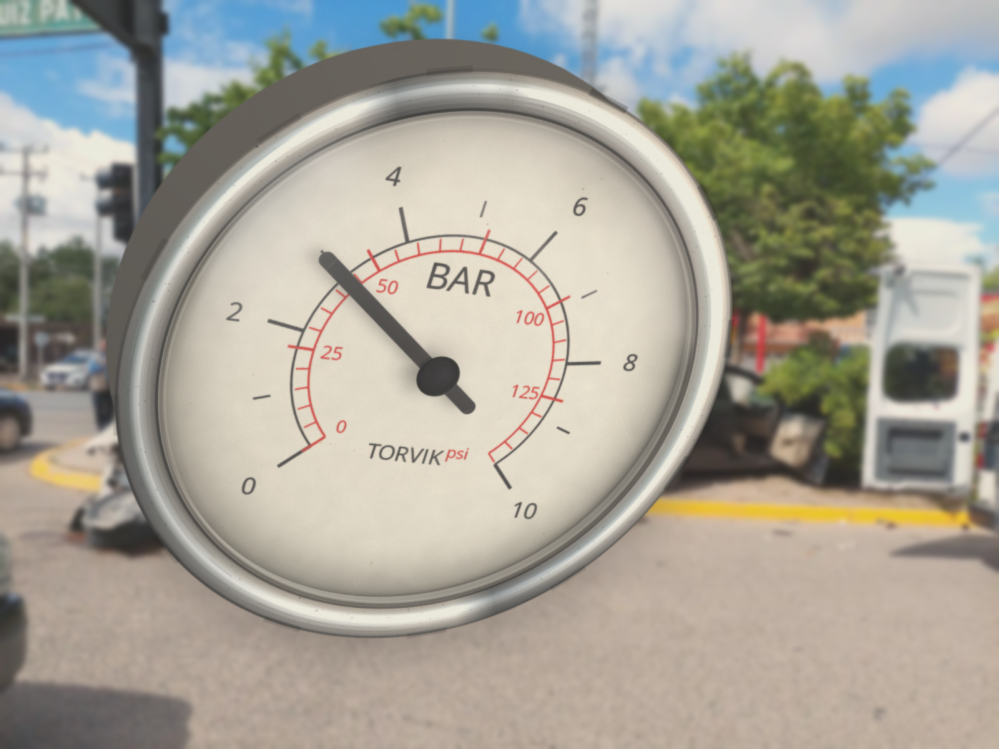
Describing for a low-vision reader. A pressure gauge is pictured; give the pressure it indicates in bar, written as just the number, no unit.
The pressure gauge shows 3
